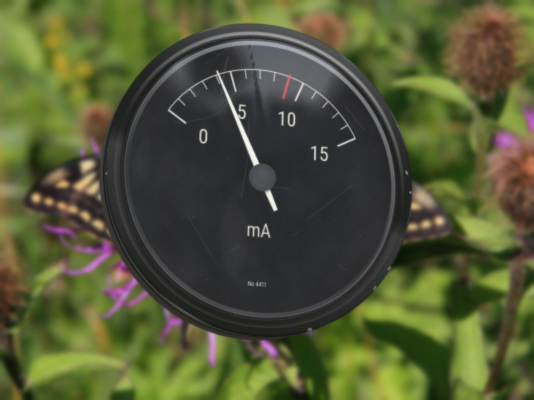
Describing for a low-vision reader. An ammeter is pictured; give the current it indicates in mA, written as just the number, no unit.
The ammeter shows 4
